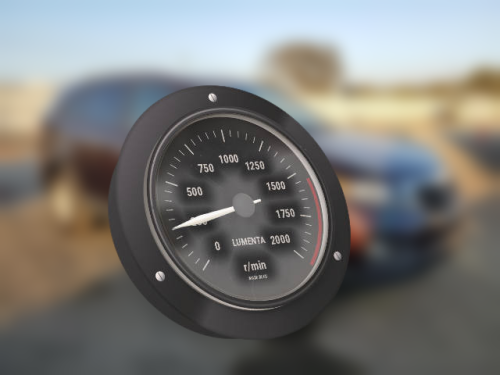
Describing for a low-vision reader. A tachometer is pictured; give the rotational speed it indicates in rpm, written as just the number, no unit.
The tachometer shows 250
